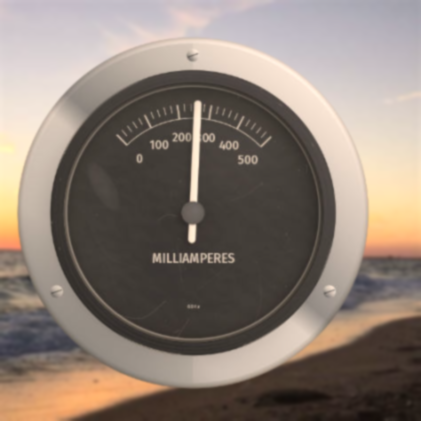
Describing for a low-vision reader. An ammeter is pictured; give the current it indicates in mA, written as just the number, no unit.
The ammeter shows 260
